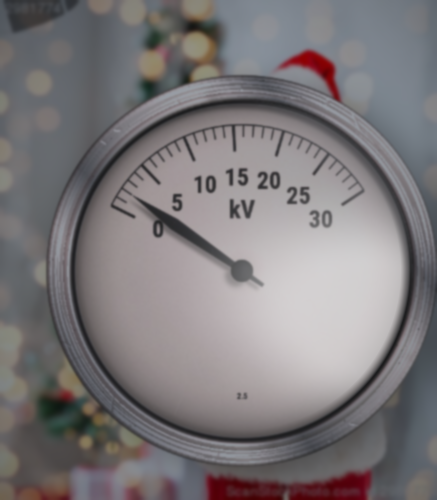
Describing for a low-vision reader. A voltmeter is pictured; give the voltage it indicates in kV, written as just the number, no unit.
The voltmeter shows 2
